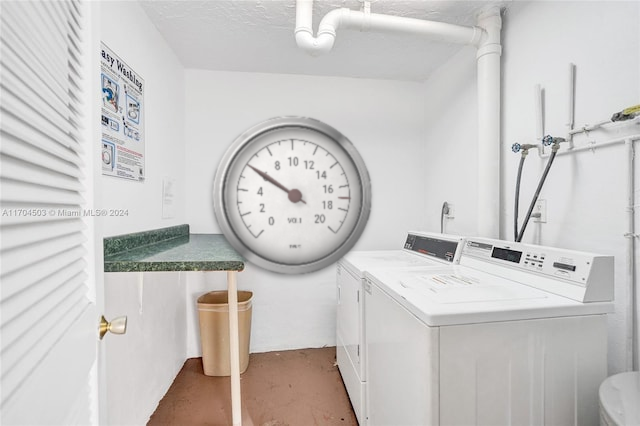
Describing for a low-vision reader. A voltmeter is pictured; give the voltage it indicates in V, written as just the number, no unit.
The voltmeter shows 6
